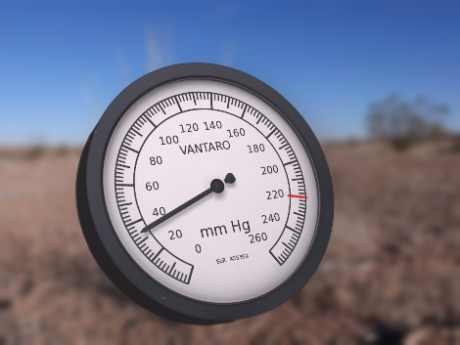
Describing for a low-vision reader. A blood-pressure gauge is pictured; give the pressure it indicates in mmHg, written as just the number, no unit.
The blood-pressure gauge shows 34
